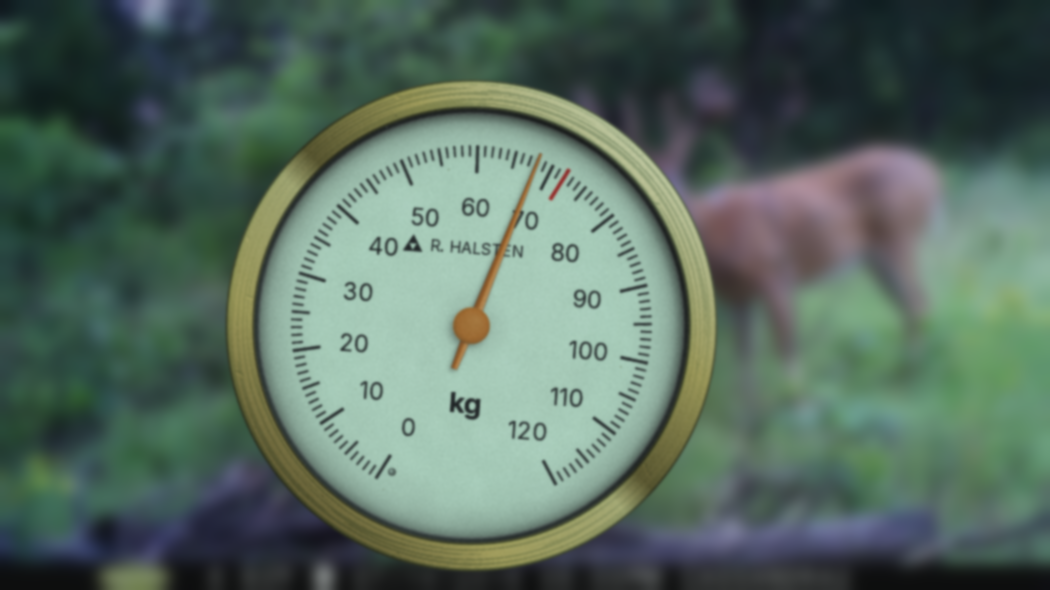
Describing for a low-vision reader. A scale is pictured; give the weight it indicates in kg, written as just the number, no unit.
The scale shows 68
